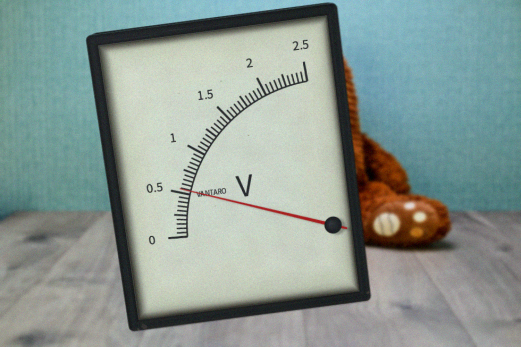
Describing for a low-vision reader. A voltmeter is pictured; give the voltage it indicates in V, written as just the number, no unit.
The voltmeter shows 0.55
